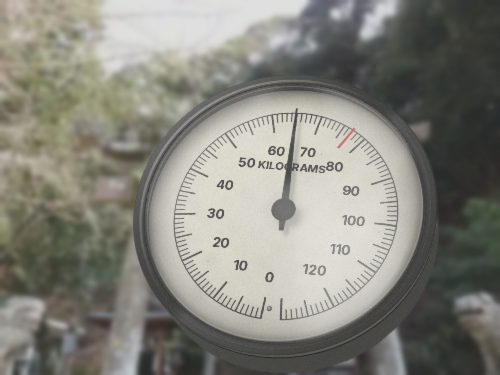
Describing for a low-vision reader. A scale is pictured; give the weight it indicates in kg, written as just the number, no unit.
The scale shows 65
